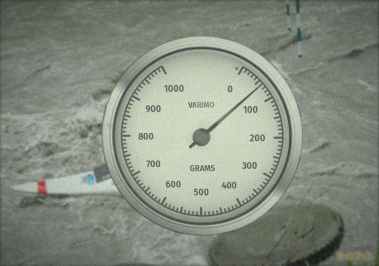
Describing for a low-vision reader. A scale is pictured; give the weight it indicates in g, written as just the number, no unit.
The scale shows 60
